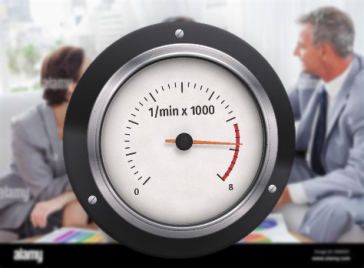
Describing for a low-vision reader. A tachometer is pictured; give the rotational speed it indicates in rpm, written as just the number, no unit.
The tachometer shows 6800
